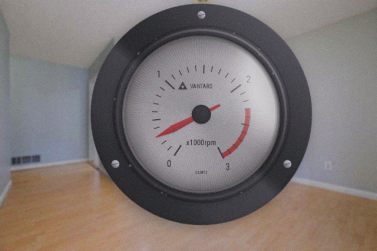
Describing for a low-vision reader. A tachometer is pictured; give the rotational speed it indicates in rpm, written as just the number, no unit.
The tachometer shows 300
